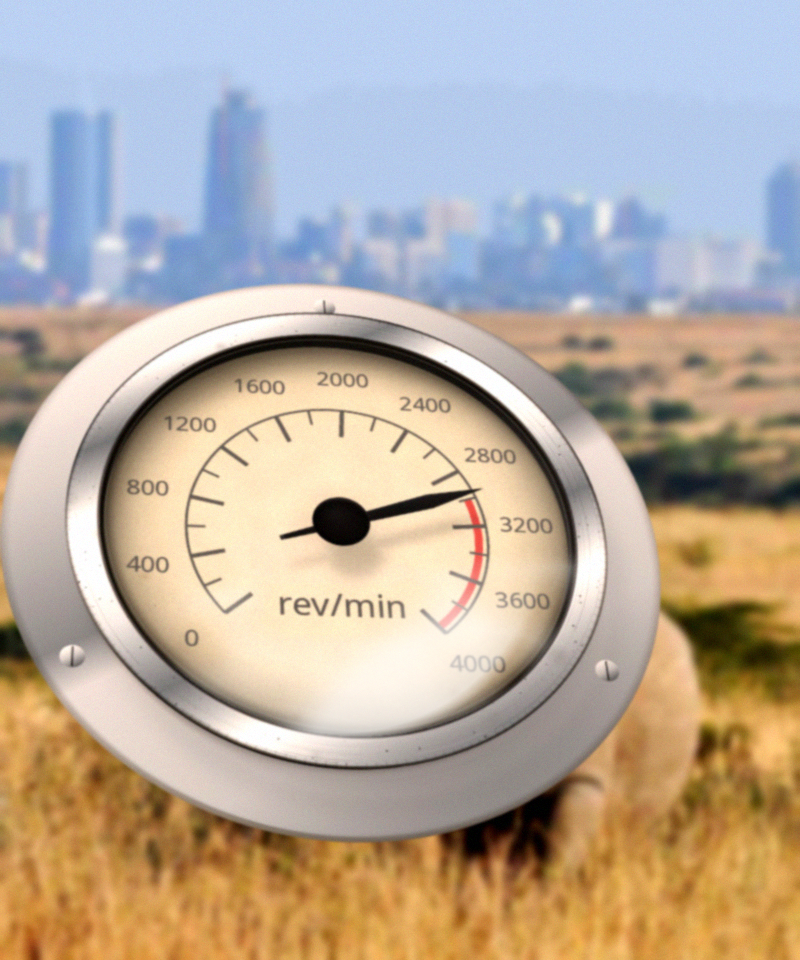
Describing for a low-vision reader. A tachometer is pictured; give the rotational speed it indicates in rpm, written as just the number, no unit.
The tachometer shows 3000
